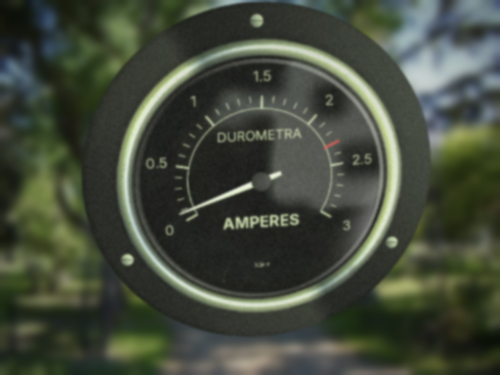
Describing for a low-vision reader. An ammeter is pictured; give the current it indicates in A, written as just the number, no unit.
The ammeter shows 0.1
